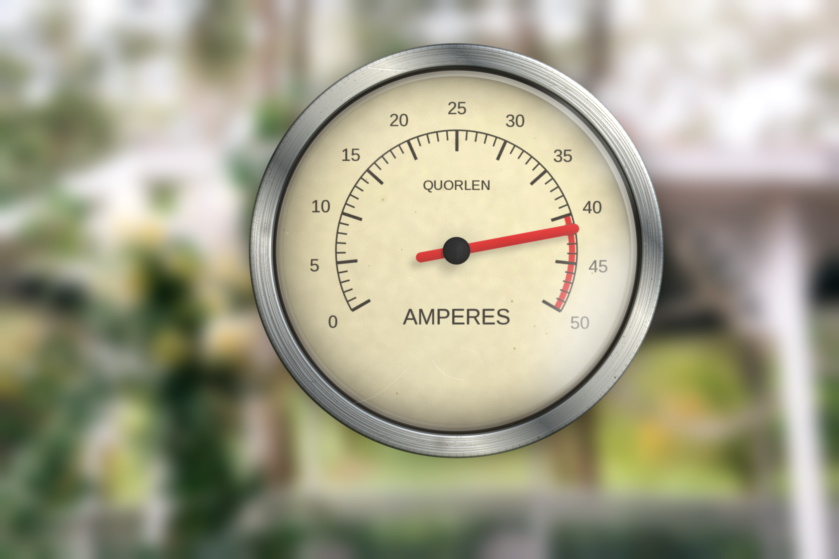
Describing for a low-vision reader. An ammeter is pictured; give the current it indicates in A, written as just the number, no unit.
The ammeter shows 41.5
